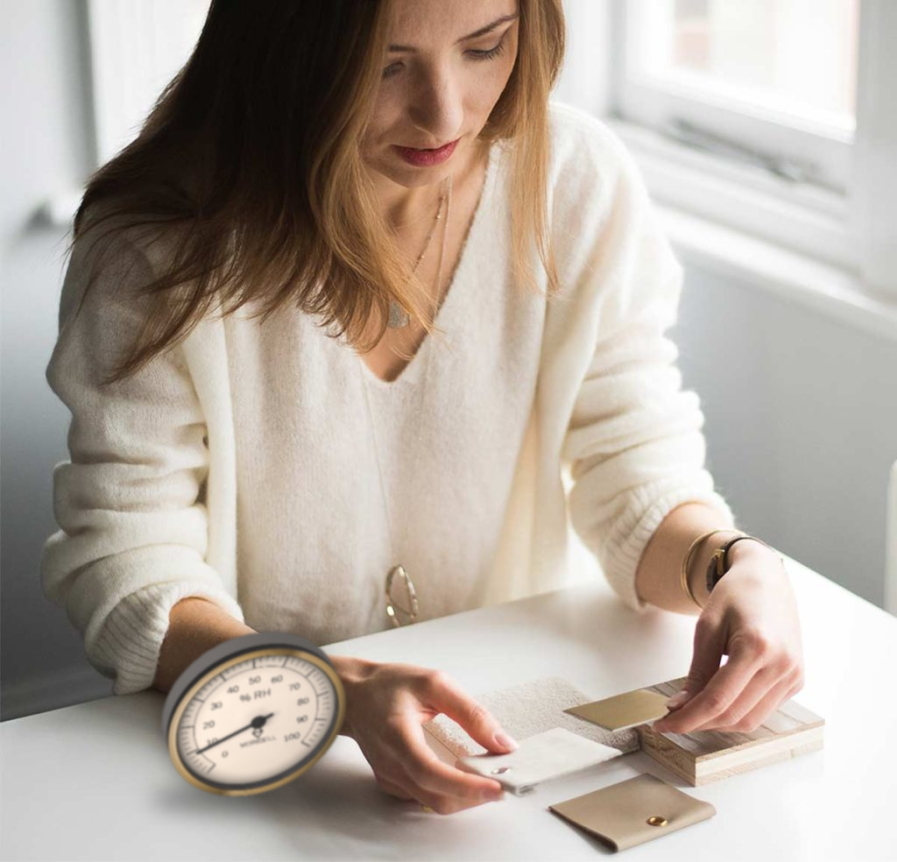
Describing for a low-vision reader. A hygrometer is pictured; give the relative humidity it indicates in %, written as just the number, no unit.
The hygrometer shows 10
